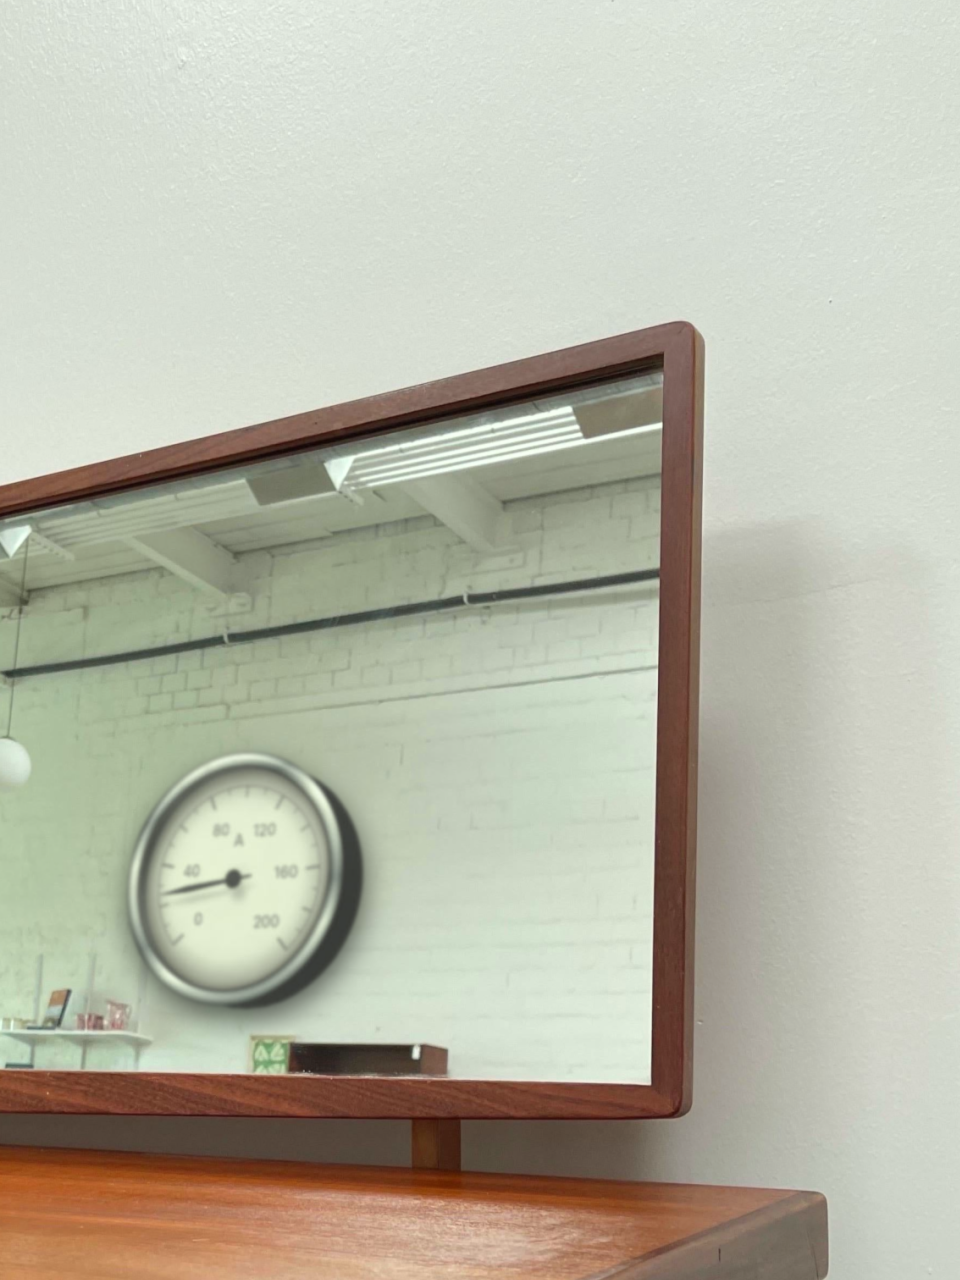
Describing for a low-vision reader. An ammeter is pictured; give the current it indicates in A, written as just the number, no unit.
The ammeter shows 25
